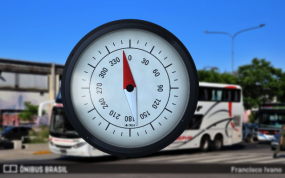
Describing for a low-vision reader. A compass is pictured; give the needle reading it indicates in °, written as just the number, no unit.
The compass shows 350
